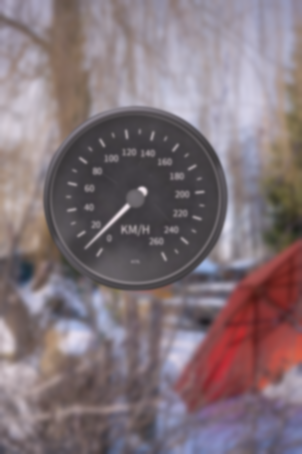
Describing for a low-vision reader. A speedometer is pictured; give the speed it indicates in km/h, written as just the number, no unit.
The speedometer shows 10
